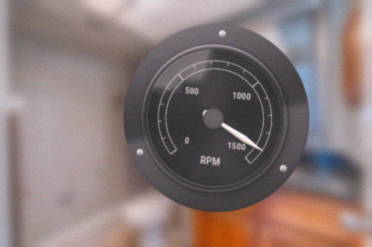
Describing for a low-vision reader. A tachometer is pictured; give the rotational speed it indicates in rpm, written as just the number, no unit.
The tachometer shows 1400
